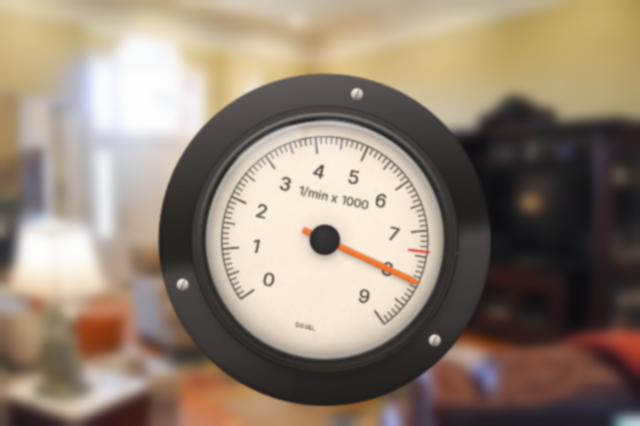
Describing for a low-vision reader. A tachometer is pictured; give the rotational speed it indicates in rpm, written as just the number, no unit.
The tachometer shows 8000
